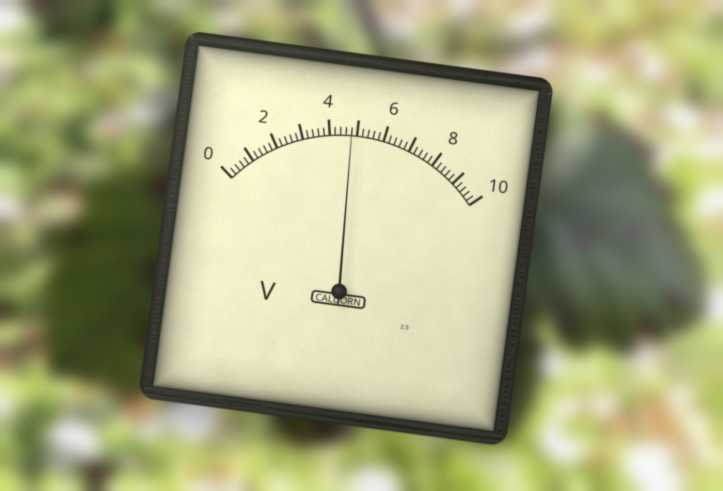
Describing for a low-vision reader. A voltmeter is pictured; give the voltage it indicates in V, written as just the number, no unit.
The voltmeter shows 4.8
